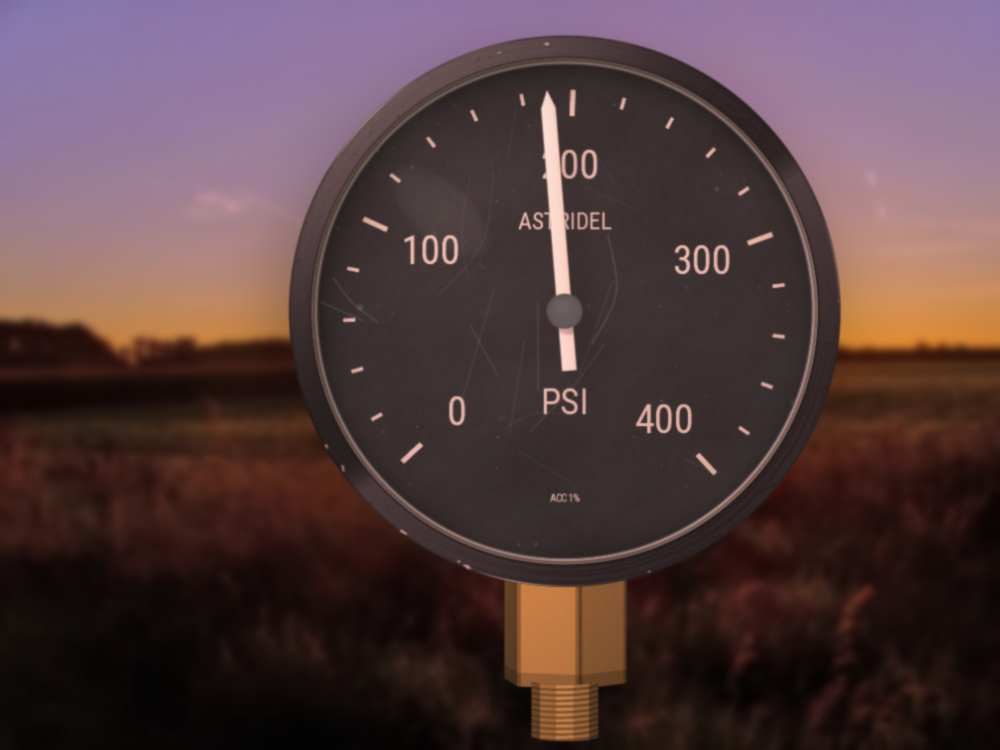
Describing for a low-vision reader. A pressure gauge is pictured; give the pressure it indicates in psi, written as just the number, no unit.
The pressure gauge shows 190
